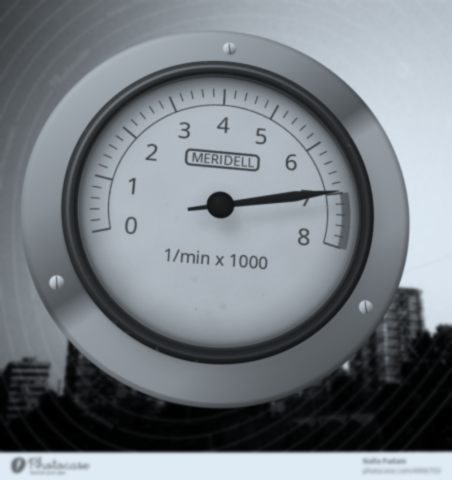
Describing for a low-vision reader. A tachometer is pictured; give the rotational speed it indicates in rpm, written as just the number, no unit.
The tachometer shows 7000
